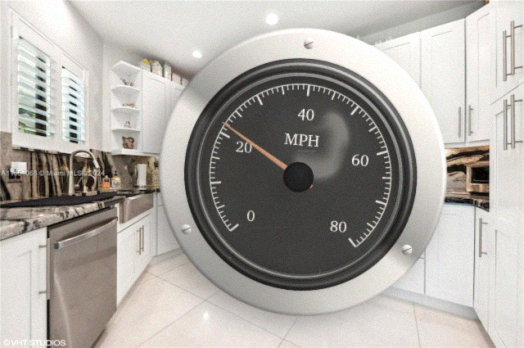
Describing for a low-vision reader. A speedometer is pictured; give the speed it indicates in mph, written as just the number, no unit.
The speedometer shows 22
